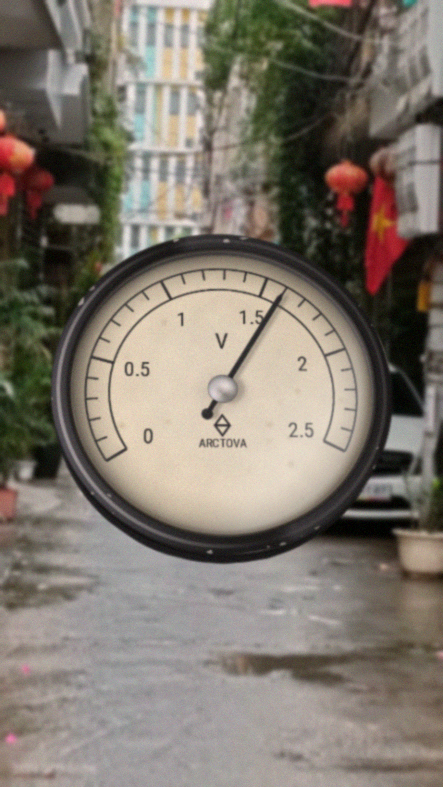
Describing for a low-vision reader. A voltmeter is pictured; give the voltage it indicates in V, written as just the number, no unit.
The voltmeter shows 1.6
